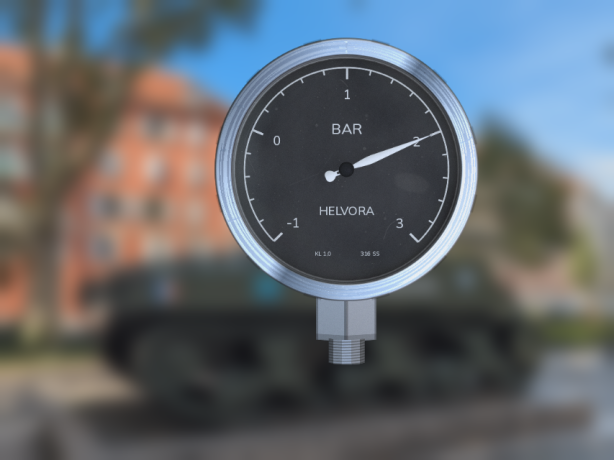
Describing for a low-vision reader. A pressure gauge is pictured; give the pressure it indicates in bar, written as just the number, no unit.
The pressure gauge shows 2
